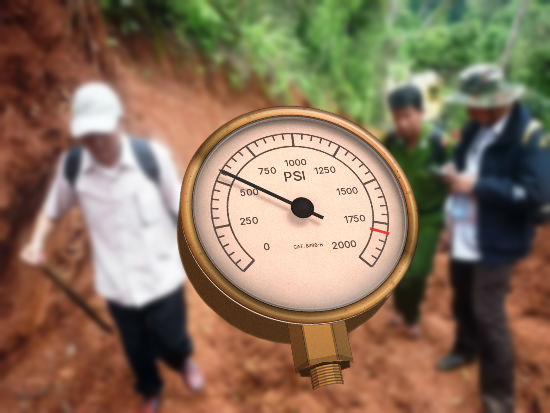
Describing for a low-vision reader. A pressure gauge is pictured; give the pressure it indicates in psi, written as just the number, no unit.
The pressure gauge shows 550
